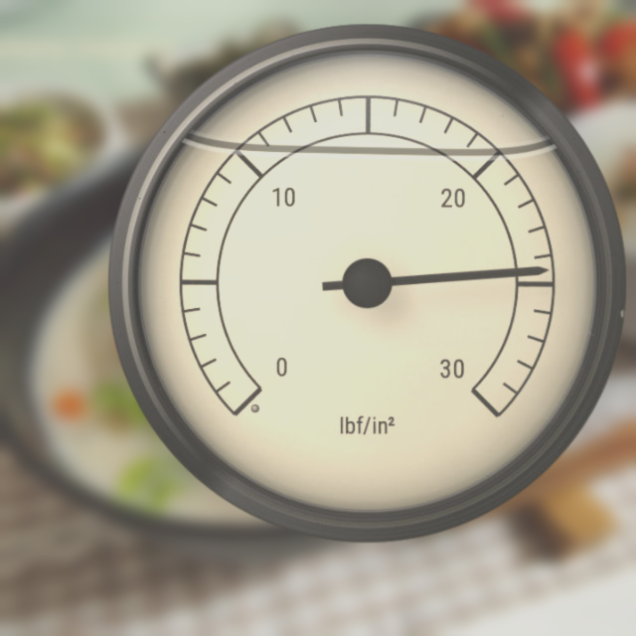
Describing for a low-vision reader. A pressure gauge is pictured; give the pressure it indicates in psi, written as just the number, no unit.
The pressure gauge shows 24.5
